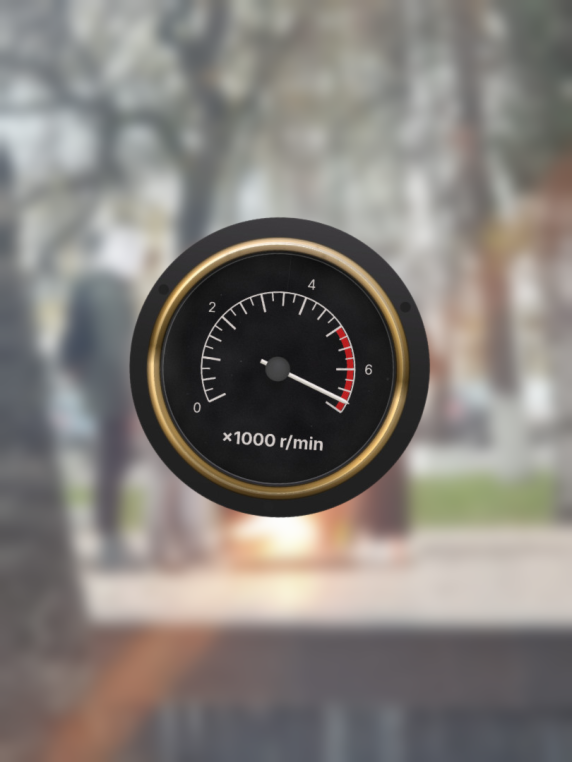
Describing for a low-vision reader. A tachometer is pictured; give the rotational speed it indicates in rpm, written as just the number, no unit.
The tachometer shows 6750
